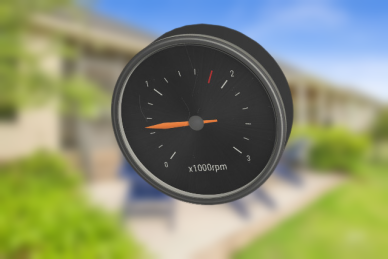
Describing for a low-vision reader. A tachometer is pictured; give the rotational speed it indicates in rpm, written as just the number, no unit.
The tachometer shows 500
